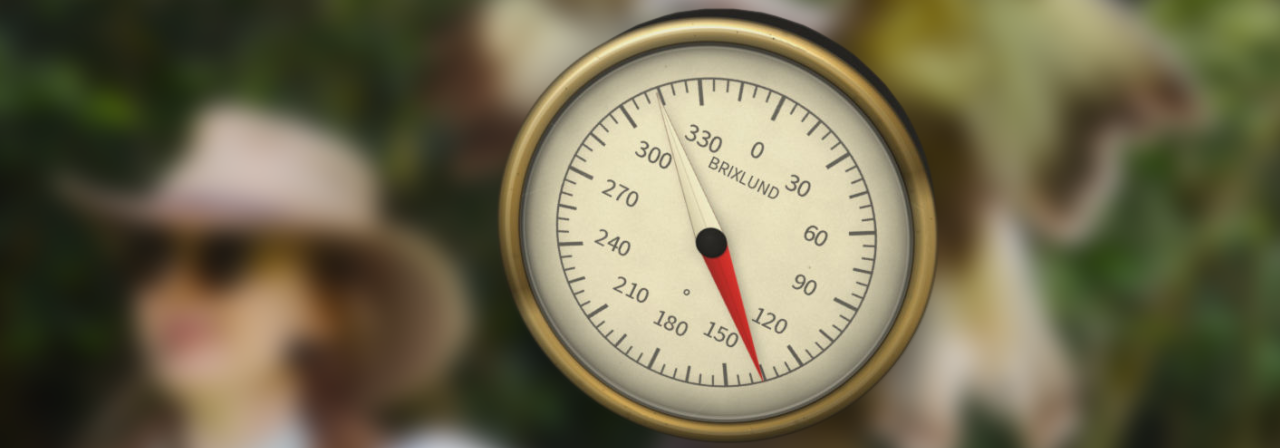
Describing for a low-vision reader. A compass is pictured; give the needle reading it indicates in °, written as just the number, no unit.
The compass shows 135
